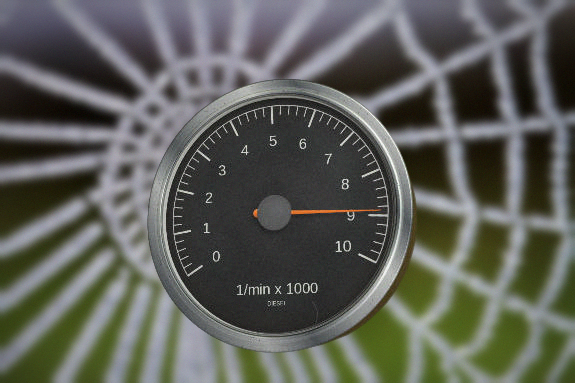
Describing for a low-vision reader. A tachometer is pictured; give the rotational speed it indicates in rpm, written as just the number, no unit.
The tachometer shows 8900
